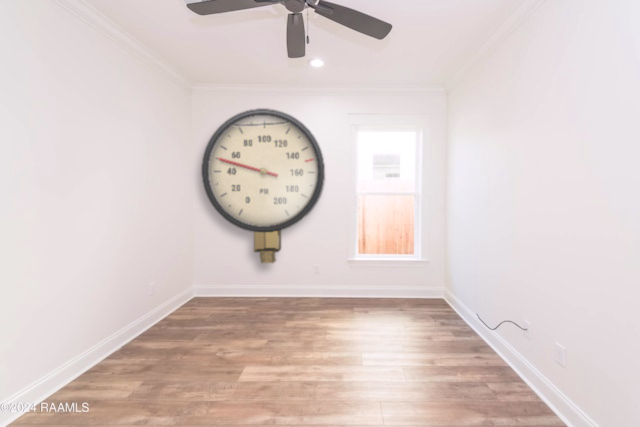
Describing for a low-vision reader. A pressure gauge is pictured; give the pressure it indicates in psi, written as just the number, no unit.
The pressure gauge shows 50
